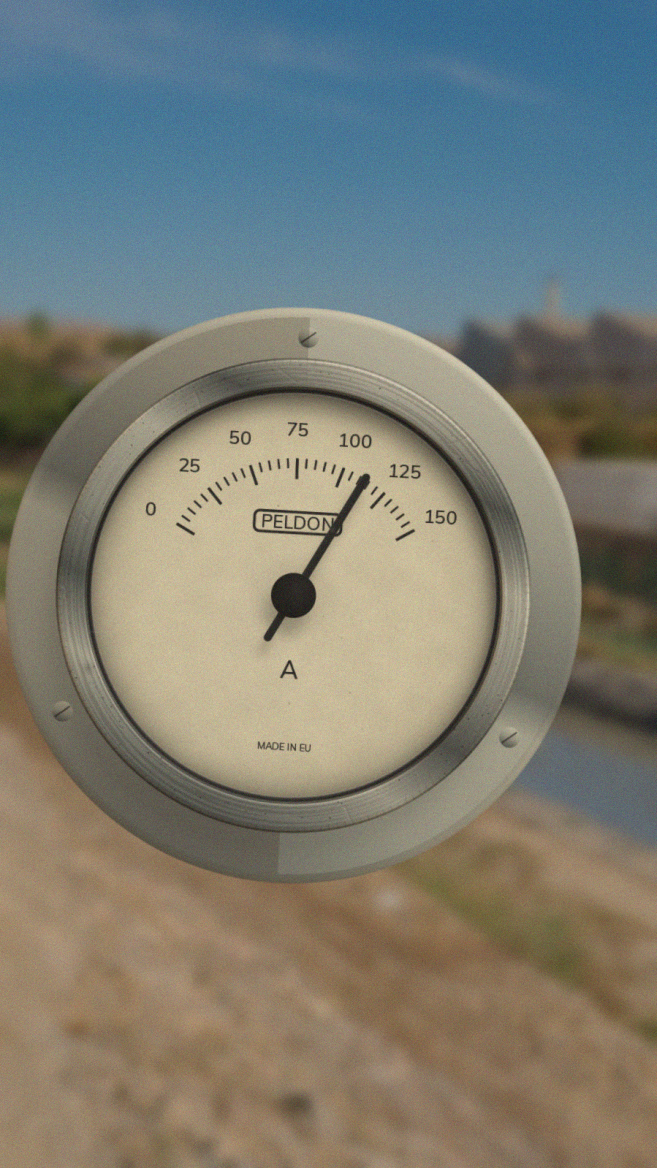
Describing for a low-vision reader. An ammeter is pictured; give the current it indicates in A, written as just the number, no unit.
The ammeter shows 112.5
